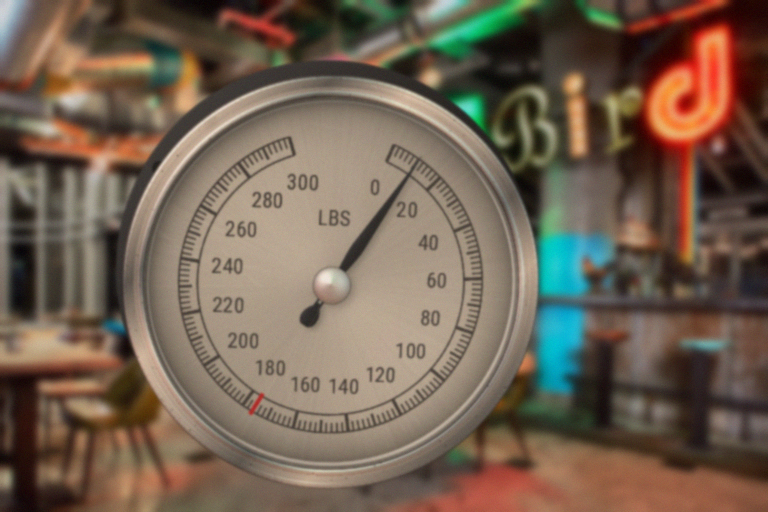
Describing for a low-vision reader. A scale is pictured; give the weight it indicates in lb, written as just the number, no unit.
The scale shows 10
